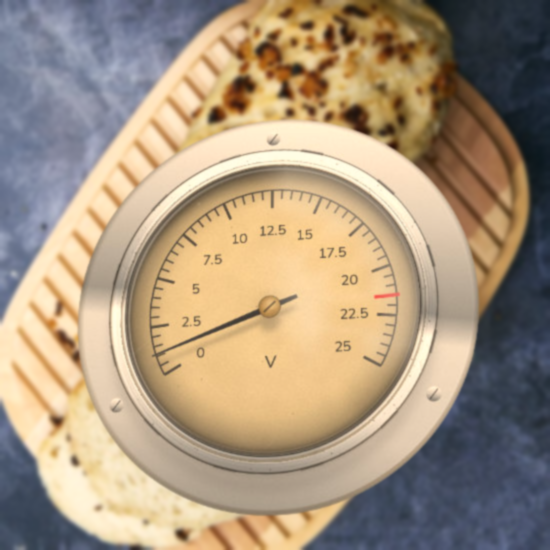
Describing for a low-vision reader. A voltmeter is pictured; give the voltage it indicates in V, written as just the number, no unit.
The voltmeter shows 1
